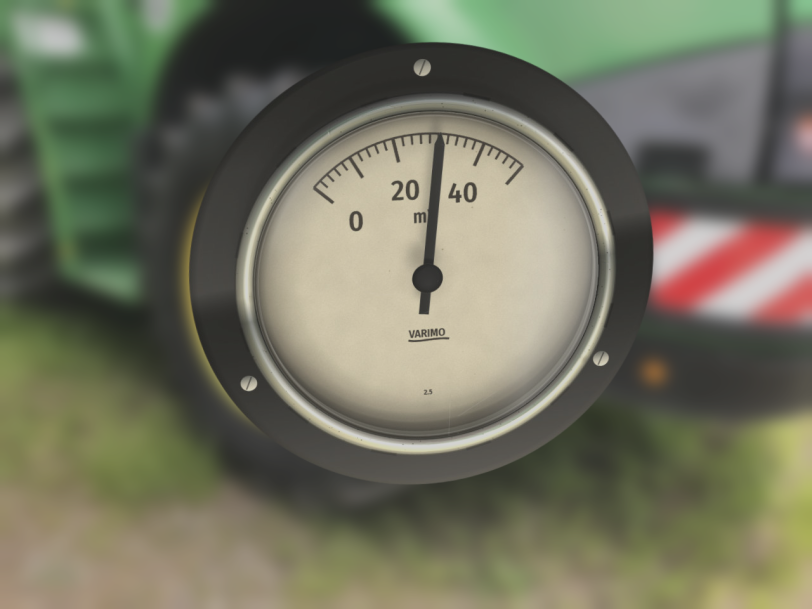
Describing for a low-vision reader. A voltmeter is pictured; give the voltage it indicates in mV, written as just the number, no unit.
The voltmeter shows 30
